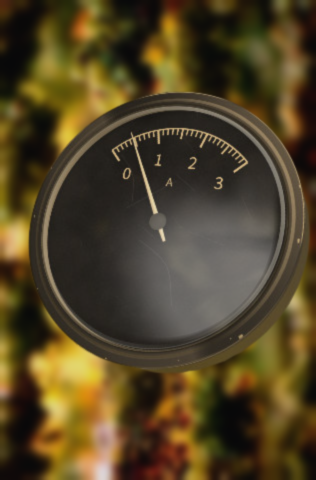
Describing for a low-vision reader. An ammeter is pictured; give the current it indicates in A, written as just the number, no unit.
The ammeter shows 0.5
